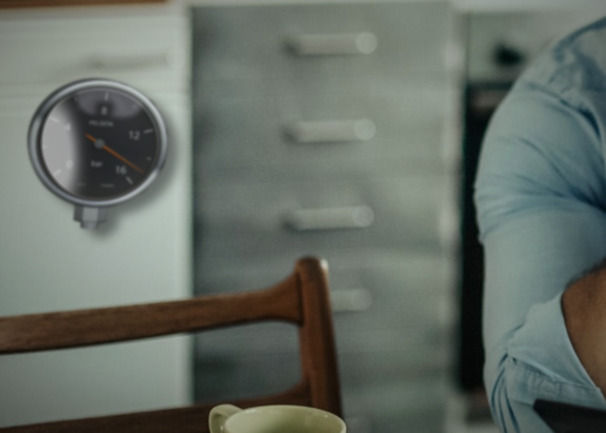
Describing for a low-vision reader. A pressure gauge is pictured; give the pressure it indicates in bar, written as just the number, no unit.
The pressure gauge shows 15
